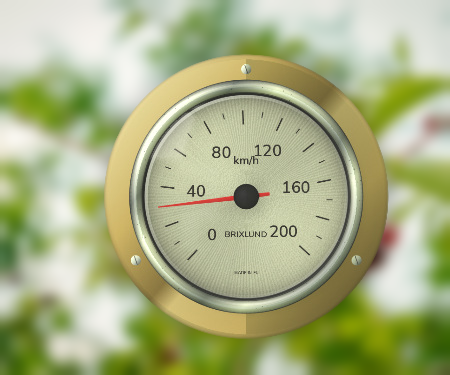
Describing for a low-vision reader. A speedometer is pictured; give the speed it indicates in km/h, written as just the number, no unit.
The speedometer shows 30
